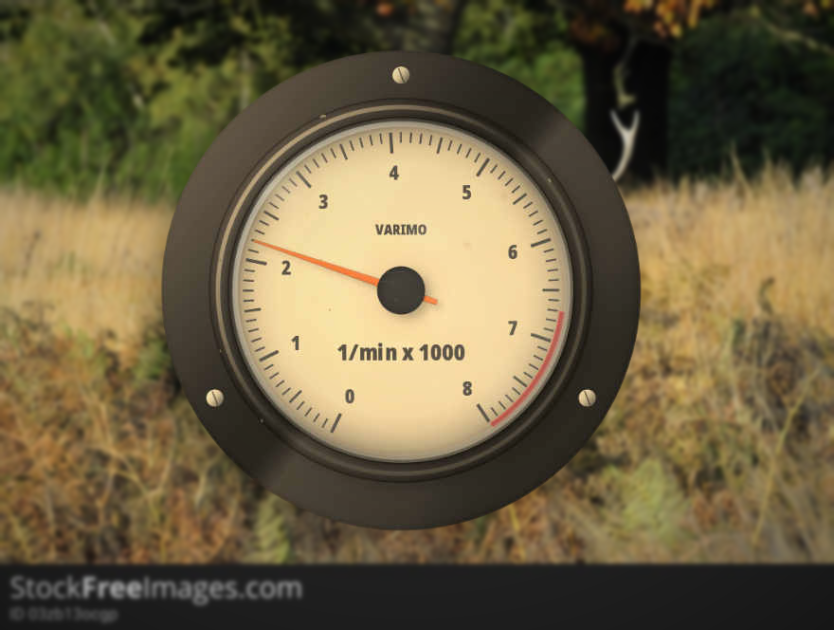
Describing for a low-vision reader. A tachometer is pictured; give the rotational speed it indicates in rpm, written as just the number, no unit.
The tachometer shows 2200
